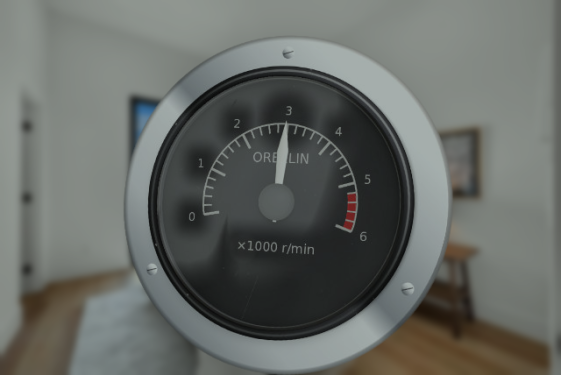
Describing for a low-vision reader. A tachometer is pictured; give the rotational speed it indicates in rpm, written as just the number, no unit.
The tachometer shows 3000
